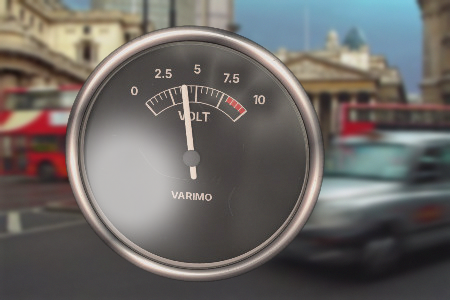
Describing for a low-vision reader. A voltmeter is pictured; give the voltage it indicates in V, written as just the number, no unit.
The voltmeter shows 4
